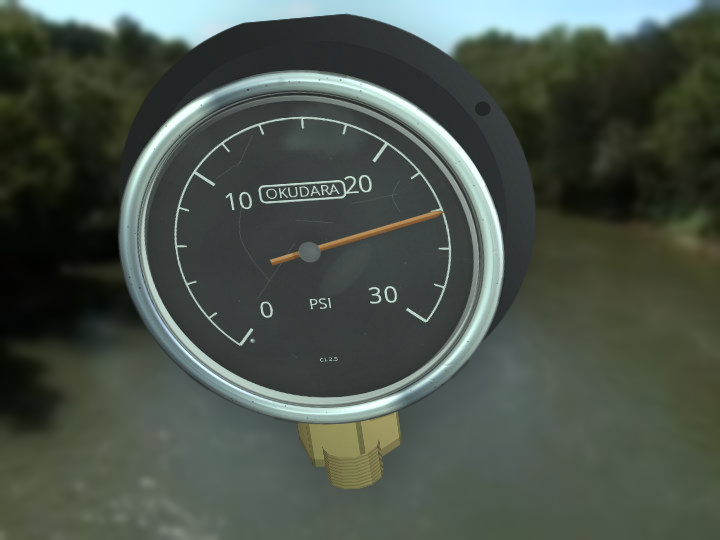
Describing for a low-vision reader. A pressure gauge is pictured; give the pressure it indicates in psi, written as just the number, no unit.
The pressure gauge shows 24
